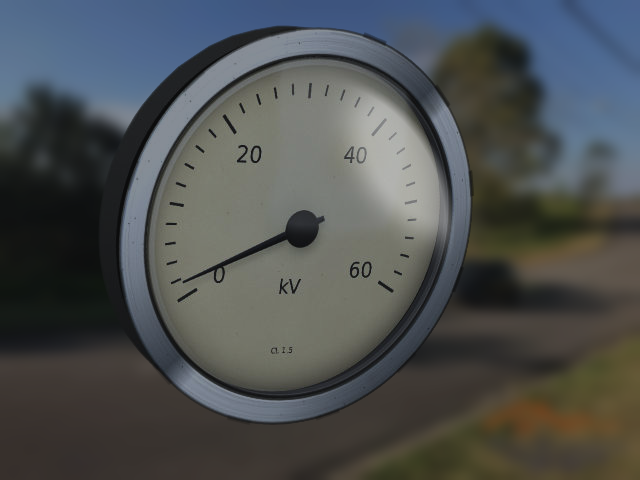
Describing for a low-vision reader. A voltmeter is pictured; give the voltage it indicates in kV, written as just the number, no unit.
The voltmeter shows 2
